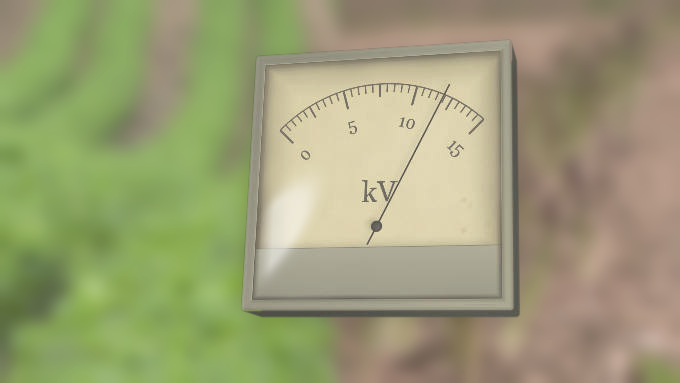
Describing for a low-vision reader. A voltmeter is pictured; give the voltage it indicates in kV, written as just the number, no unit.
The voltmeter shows 12
